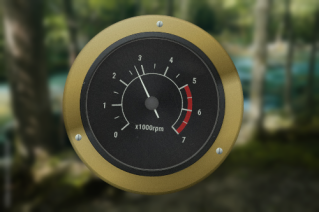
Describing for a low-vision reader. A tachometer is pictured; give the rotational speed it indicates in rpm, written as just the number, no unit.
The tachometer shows 2750
